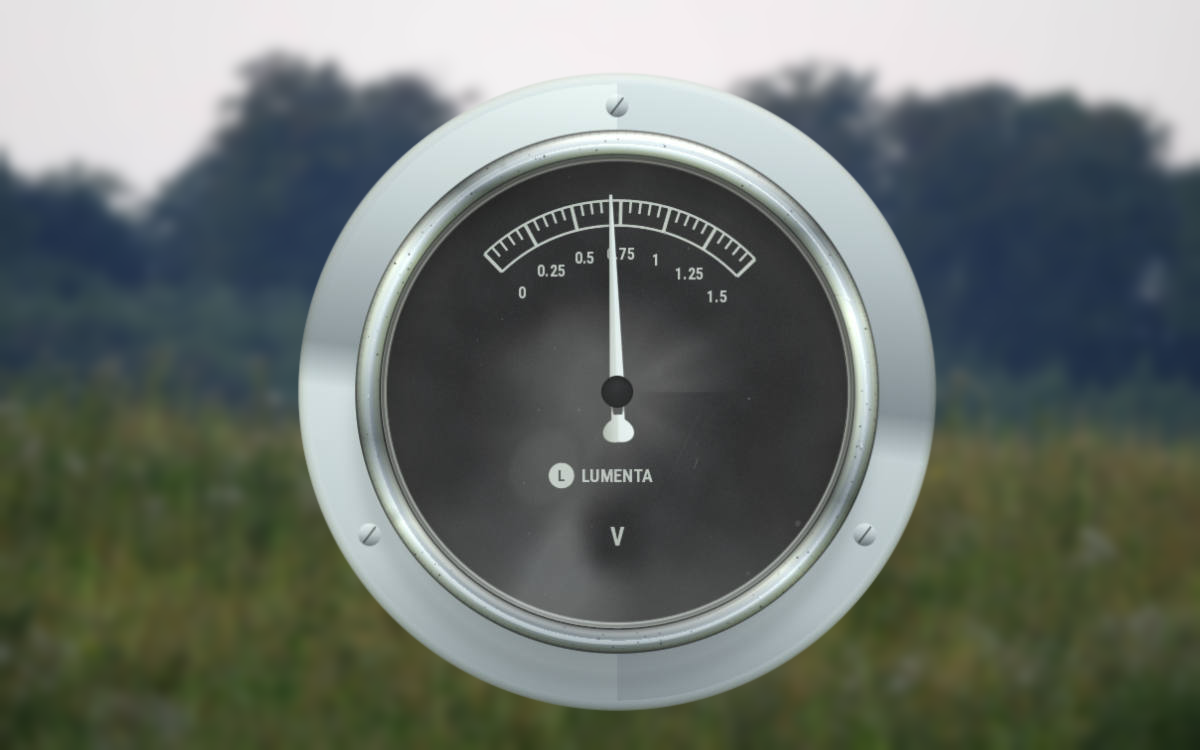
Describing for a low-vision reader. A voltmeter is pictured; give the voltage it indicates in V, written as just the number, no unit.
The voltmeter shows 0.7
